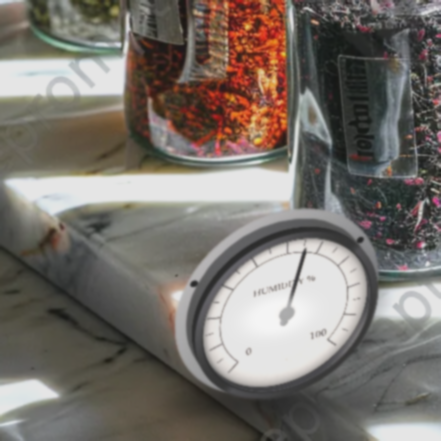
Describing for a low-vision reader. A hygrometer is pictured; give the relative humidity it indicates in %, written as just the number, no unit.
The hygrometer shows 55
